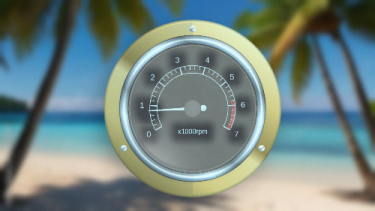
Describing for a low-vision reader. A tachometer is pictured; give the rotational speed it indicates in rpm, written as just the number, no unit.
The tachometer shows 800
